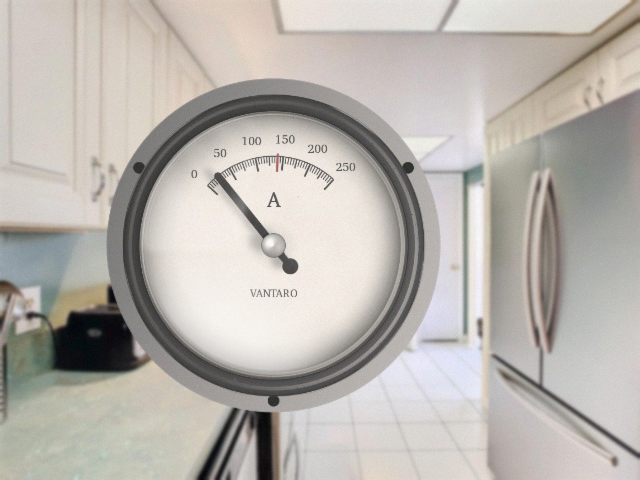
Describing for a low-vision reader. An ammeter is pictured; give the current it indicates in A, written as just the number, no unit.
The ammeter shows 25
